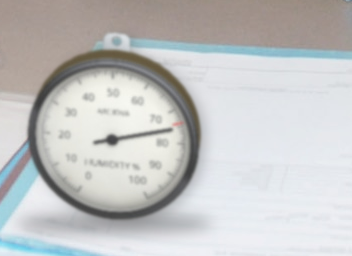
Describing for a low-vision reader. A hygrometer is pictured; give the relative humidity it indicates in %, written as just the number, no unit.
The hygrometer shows 75
